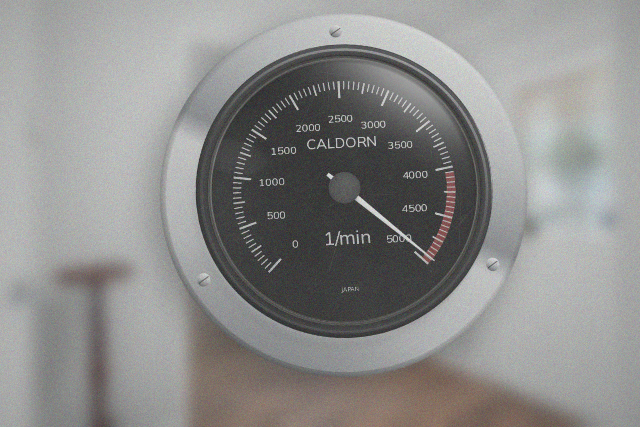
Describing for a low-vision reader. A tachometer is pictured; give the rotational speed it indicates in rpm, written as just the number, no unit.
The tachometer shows 4950
